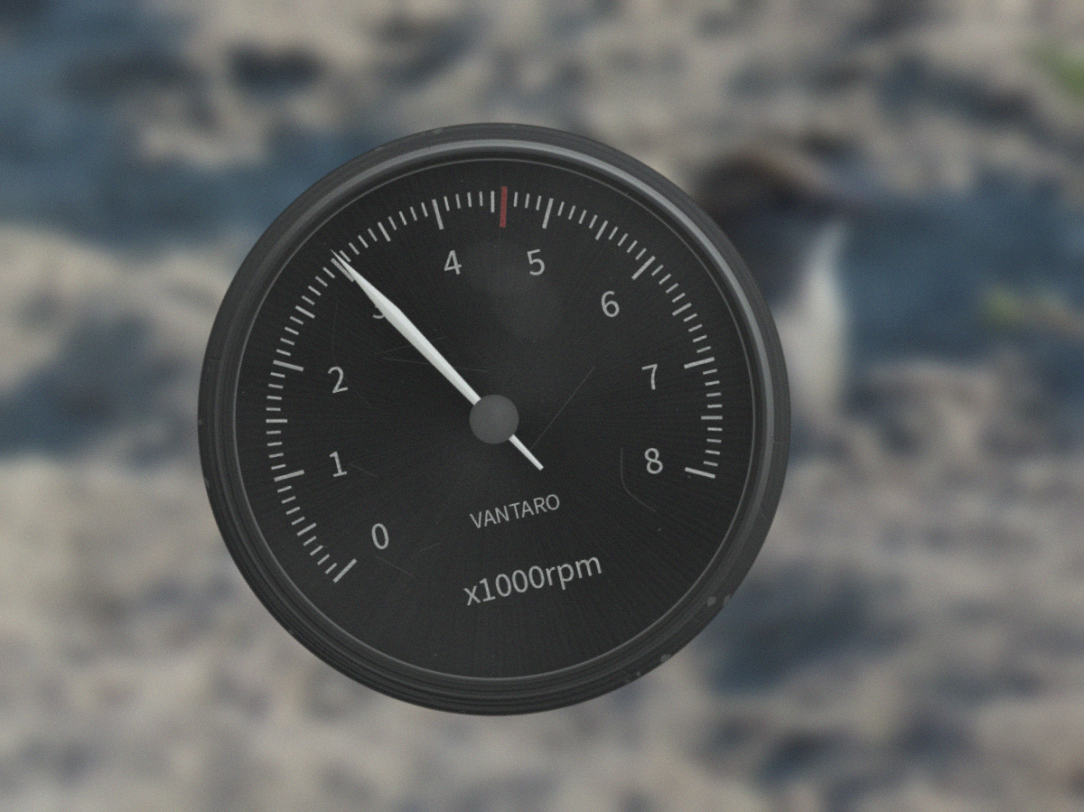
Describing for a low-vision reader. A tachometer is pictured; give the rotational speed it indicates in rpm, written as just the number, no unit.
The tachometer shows 3050
